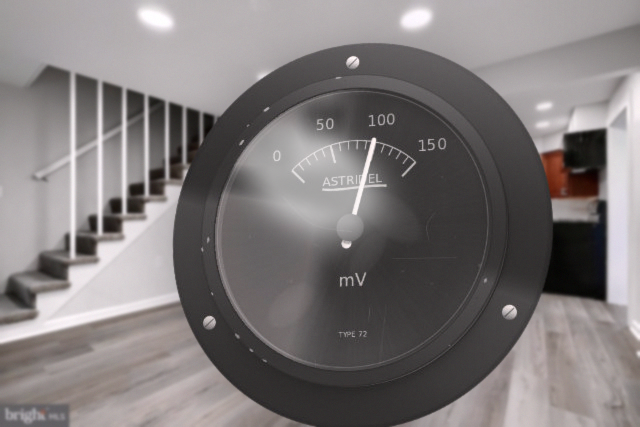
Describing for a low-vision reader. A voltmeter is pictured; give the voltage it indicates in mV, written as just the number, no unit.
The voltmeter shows 100
